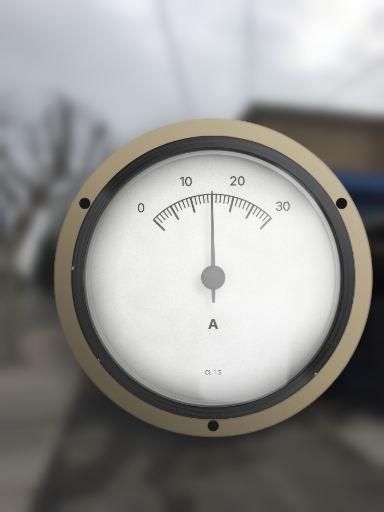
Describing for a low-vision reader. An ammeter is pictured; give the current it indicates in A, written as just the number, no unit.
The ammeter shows 15
